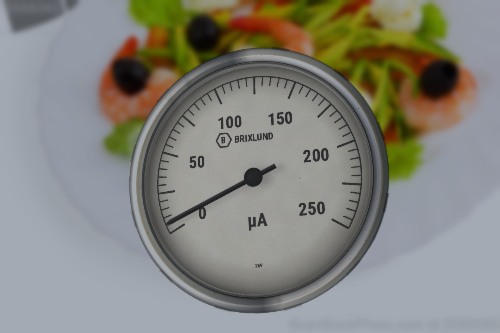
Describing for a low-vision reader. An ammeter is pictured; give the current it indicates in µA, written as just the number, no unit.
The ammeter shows 5
